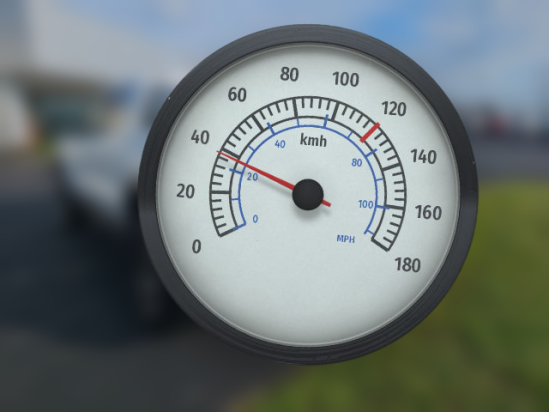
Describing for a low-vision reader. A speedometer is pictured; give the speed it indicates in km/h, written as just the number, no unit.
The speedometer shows 38
